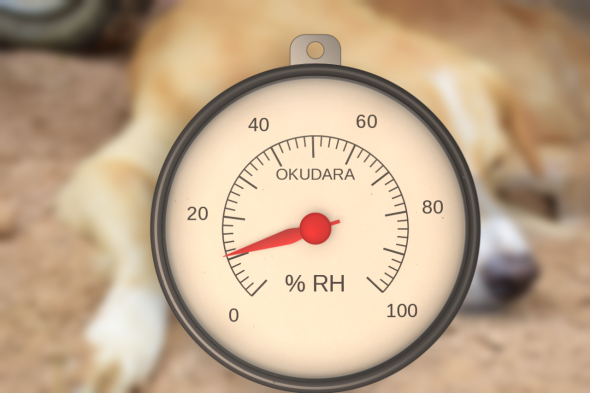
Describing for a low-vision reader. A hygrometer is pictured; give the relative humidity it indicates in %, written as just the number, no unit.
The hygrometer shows 11
